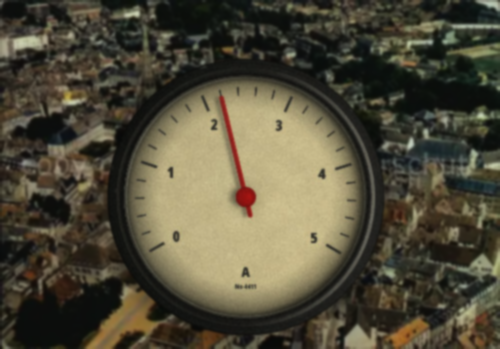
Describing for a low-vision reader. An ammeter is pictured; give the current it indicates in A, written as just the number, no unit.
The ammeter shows 2.2
